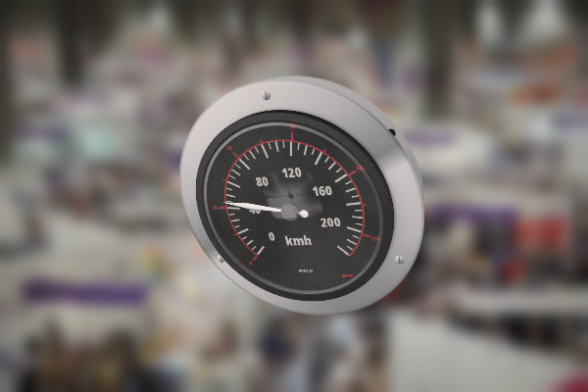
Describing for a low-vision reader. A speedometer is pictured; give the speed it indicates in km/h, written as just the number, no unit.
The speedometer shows 45
